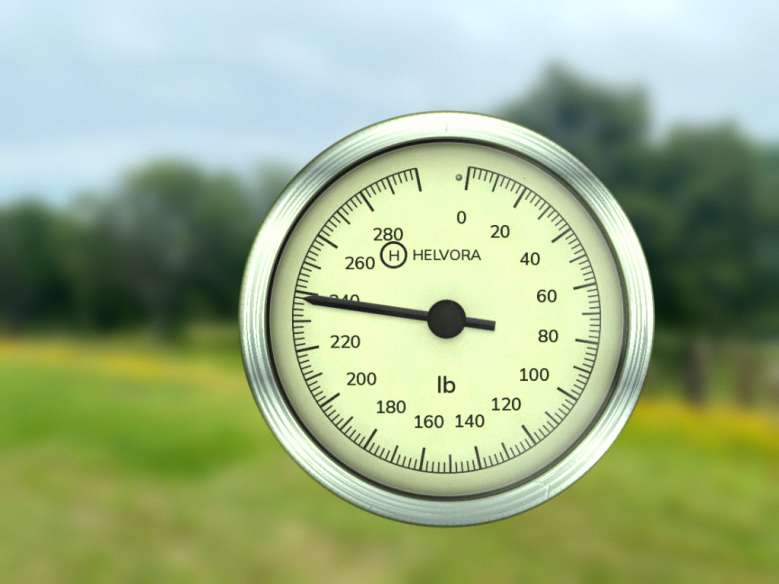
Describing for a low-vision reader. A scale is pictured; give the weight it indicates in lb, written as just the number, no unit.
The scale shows 238
